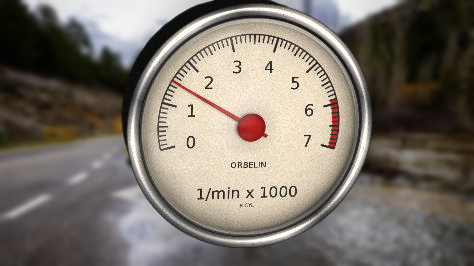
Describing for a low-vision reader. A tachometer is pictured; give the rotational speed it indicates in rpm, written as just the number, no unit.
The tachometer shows 1500
